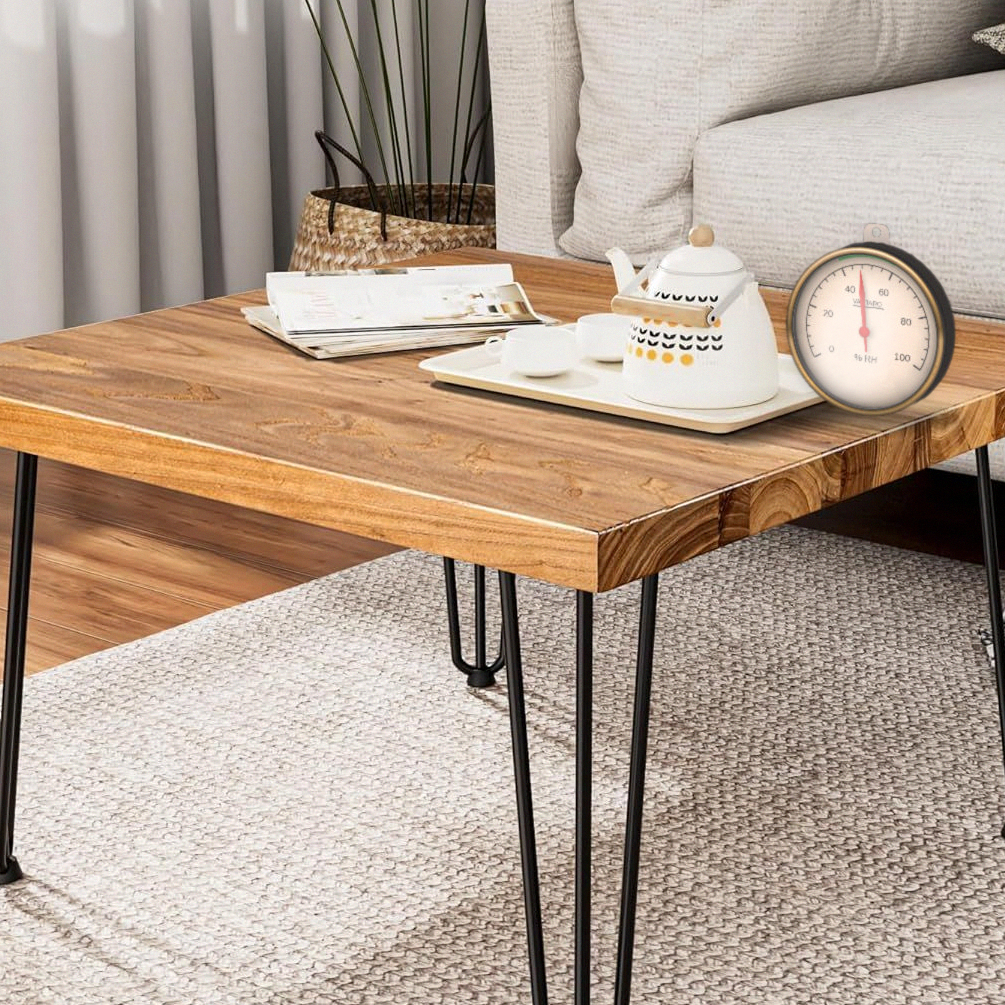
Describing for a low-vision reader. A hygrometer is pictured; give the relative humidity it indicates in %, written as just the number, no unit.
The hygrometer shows 48
